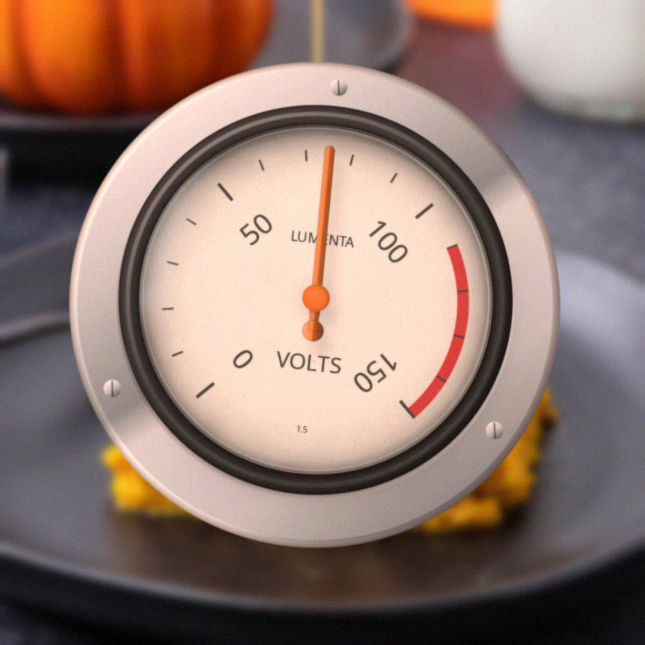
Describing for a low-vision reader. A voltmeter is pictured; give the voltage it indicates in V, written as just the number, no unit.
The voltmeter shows 75
